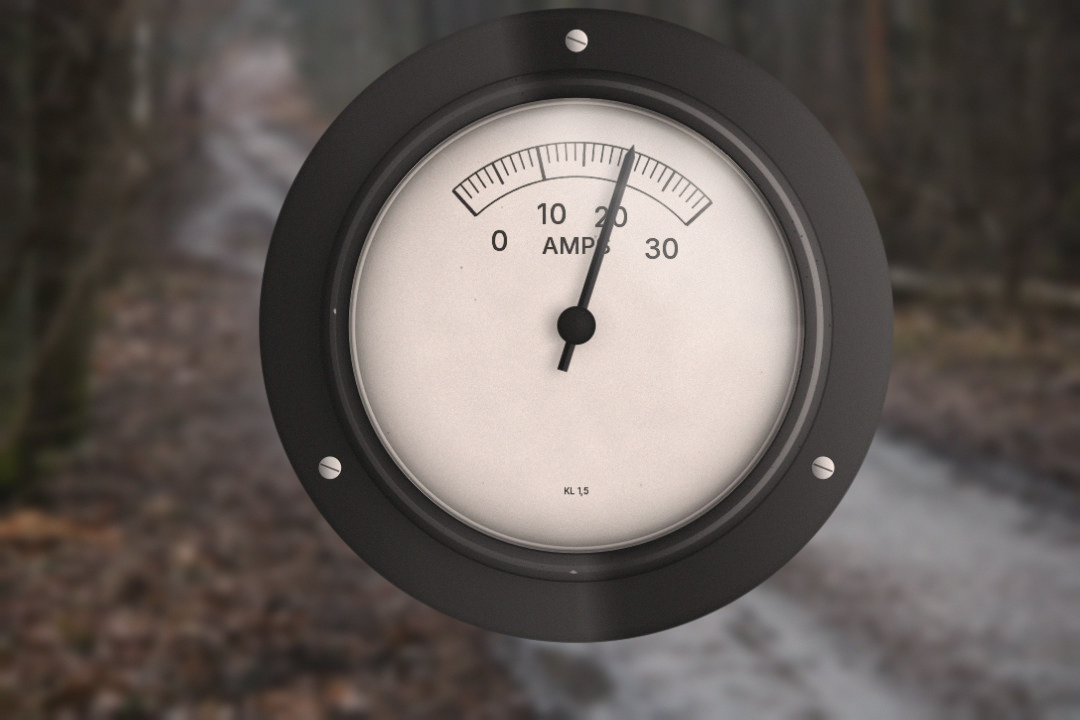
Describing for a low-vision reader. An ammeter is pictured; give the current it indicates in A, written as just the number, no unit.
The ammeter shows 20
